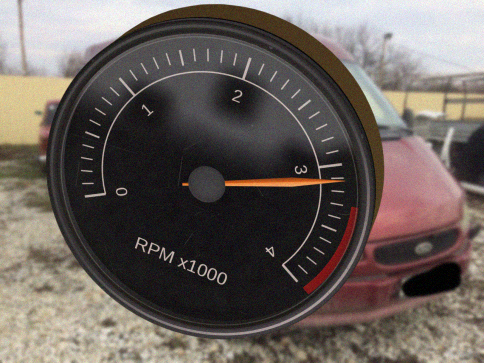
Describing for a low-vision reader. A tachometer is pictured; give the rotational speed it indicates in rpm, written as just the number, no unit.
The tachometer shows 3100
